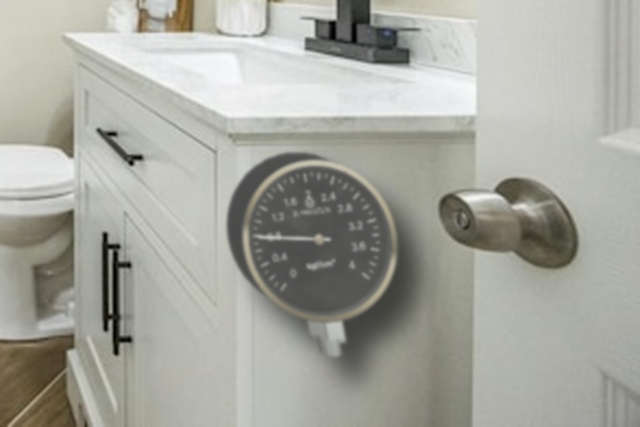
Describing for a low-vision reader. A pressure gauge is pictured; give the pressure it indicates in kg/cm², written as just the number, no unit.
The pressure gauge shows 0.8
